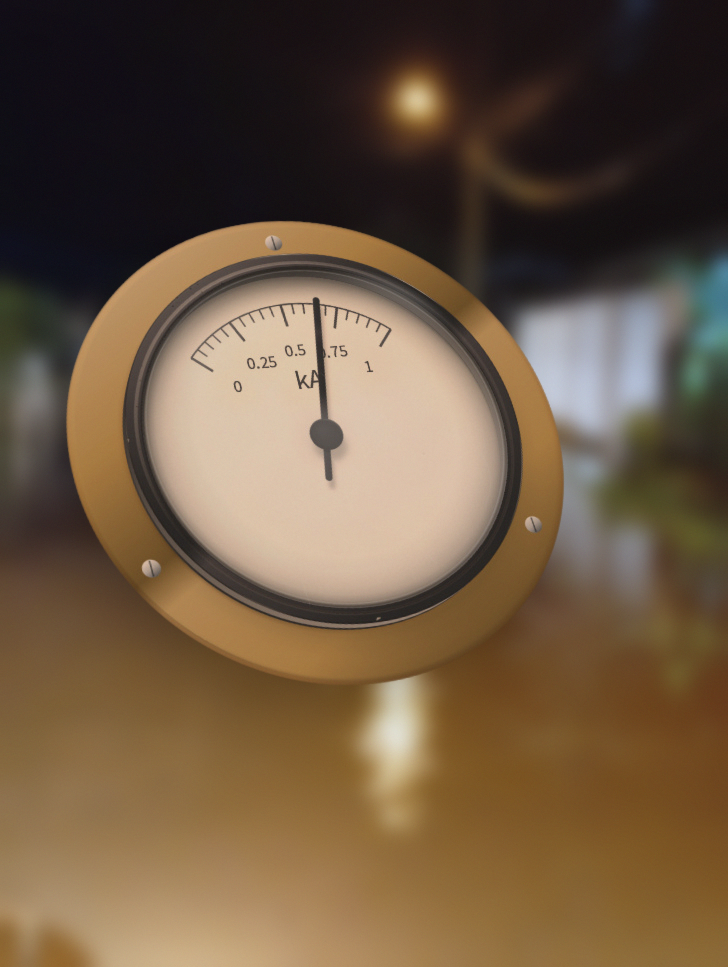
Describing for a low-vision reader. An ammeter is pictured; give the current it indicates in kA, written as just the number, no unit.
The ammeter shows 0.65
